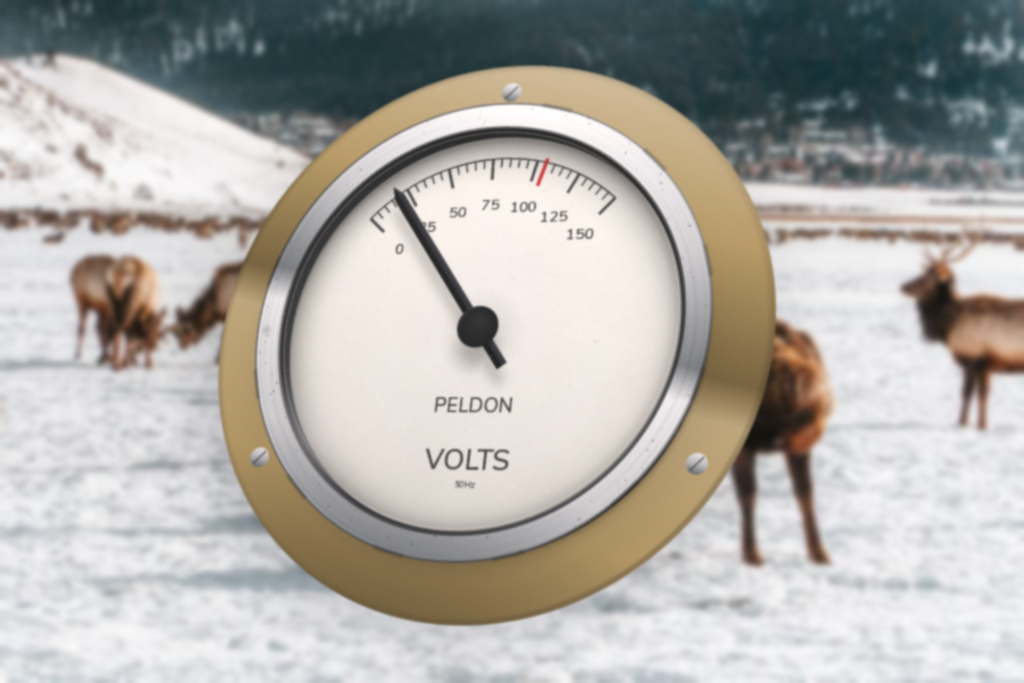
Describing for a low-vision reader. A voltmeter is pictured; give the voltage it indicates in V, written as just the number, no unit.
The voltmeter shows 20
